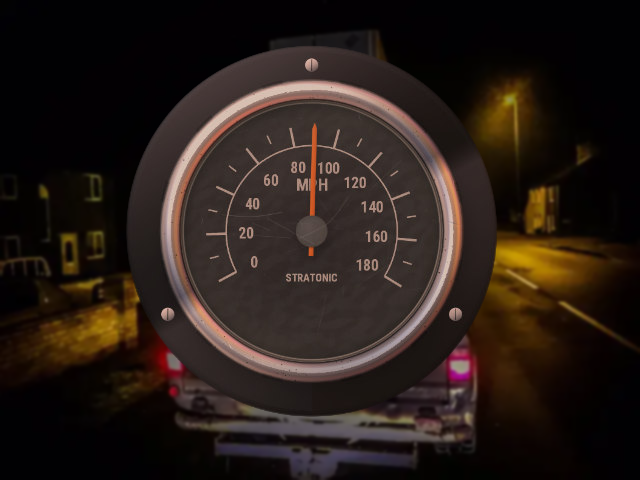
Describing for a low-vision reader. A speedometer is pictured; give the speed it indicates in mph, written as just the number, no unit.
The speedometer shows 90
